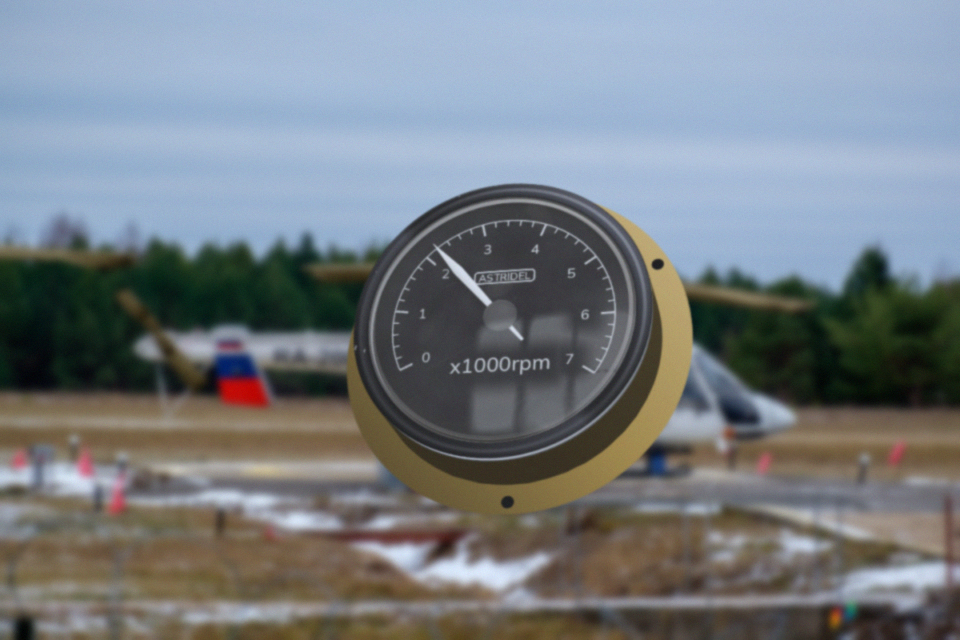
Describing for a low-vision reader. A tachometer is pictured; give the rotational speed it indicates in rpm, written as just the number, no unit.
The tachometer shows 2200
